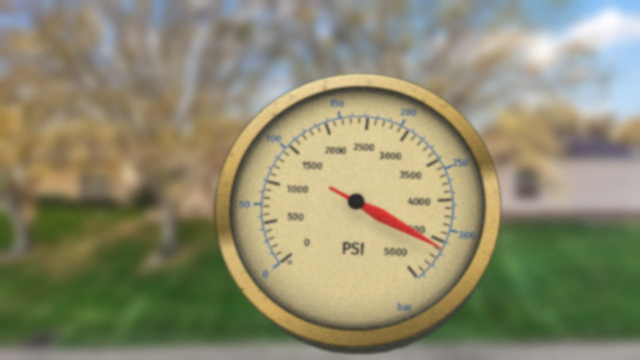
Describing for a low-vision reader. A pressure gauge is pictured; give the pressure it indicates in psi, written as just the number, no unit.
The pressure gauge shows 4600
